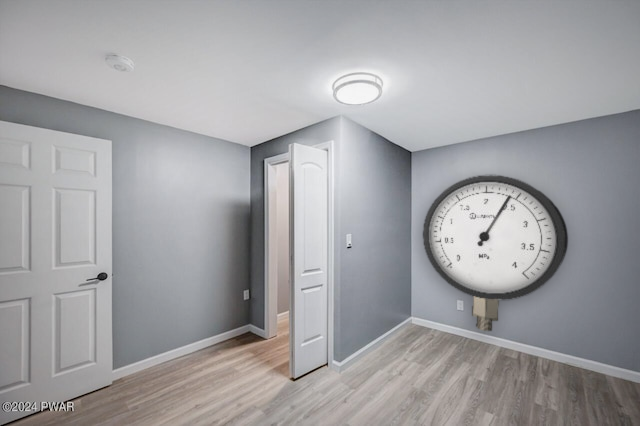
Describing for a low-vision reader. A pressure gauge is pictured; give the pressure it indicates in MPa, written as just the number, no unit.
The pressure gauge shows 2.4
